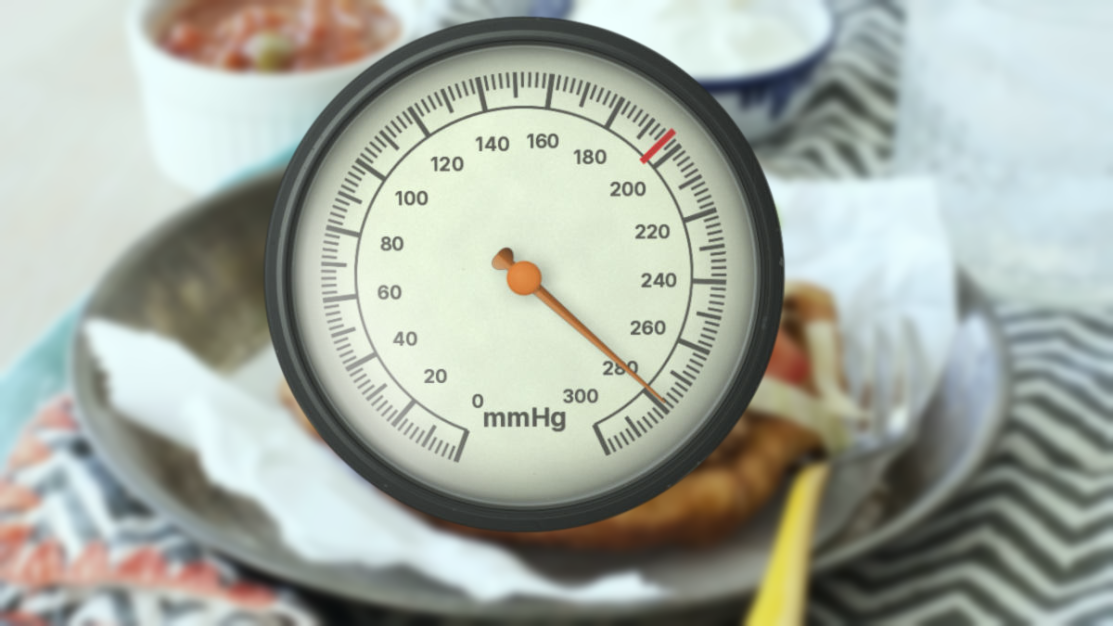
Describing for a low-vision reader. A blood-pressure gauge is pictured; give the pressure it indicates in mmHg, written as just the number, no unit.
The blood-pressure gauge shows 278
